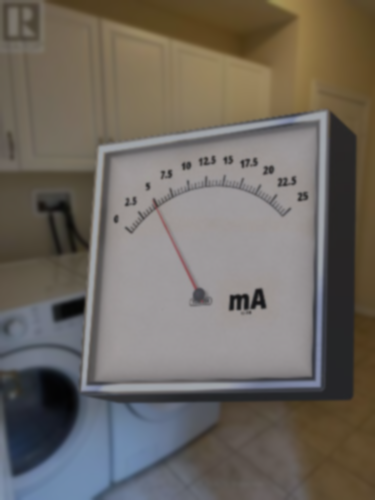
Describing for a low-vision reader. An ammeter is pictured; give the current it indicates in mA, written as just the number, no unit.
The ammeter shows 5
